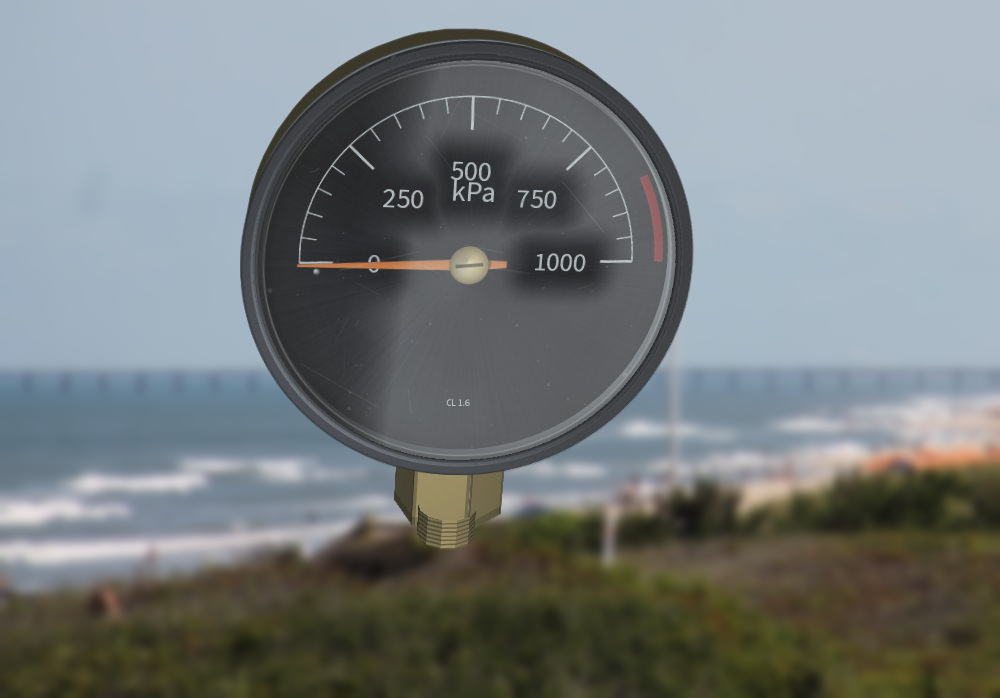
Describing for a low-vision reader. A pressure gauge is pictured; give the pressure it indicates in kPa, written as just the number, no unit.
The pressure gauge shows 0
